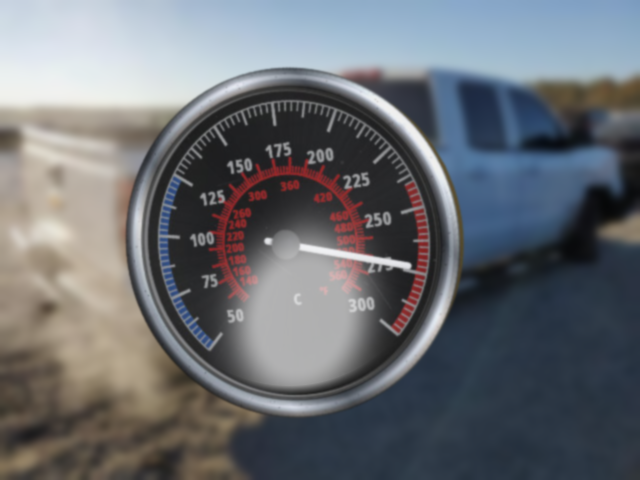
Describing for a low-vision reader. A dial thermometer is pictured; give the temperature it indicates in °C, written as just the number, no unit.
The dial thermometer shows 272.5
